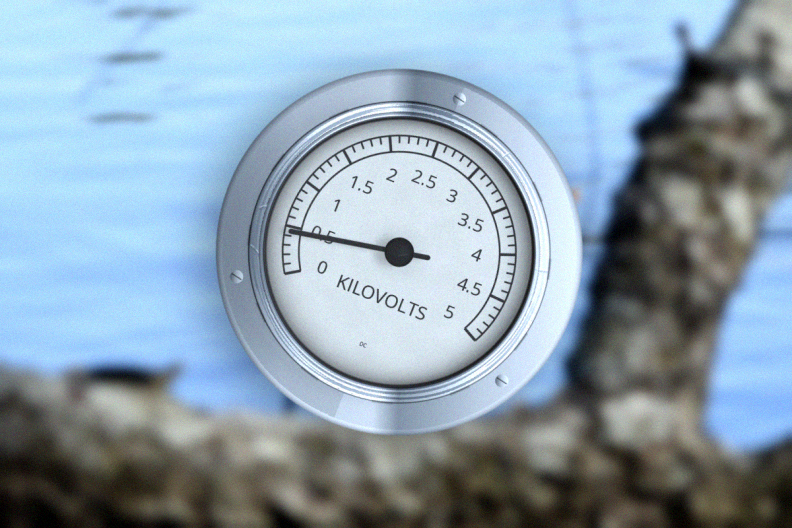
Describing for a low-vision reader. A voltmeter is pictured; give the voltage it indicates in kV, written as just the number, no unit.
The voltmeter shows 0.45
